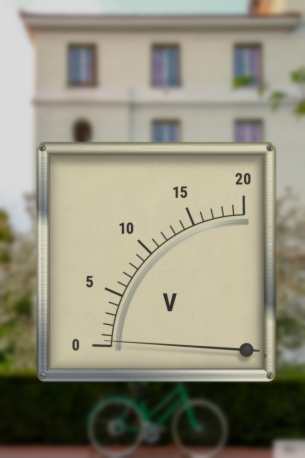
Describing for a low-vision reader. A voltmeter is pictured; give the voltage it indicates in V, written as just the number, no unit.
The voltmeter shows 0.5
